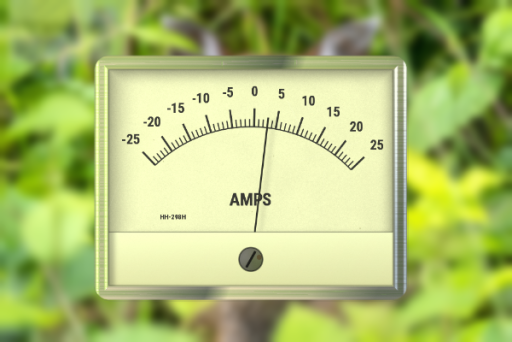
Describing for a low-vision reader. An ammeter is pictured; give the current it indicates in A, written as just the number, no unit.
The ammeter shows 3
